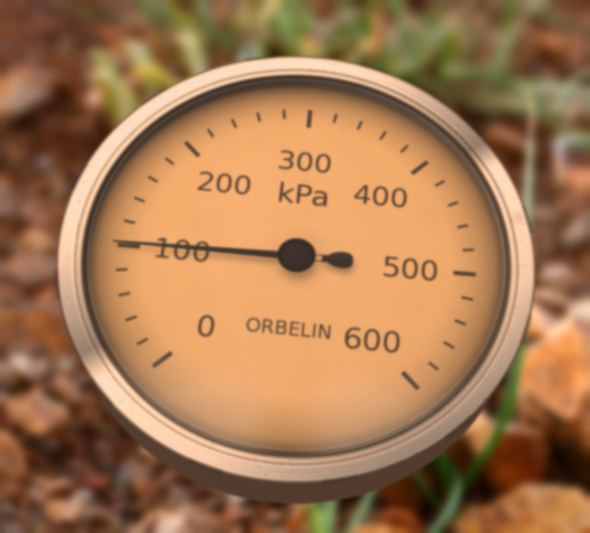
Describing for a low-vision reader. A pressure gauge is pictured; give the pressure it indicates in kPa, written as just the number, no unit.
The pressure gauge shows 100
